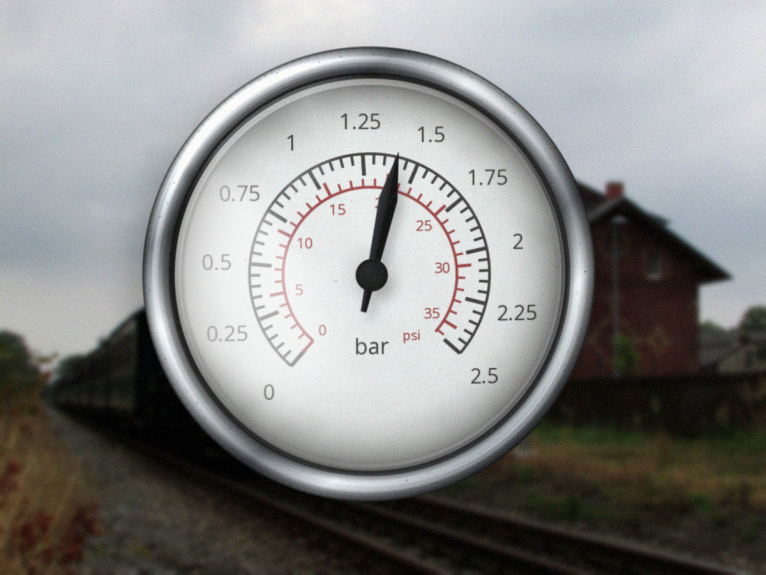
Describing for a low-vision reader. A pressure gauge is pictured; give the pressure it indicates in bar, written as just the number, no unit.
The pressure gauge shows 1.4
